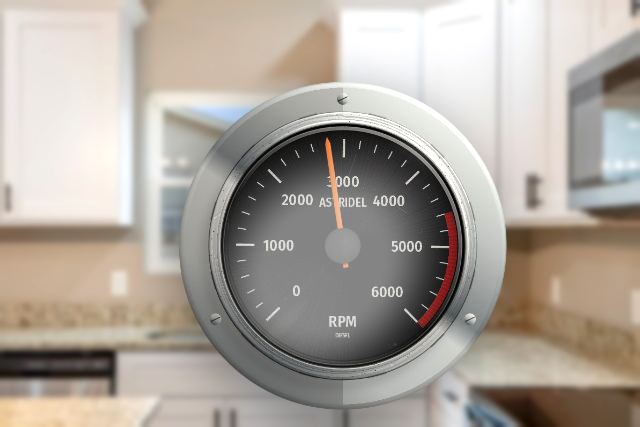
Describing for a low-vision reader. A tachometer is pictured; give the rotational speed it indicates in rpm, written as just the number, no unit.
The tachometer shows 2800
